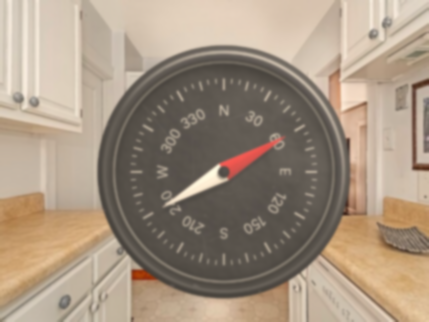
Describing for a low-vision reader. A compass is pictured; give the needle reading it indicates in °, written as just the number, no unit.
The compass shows 60
